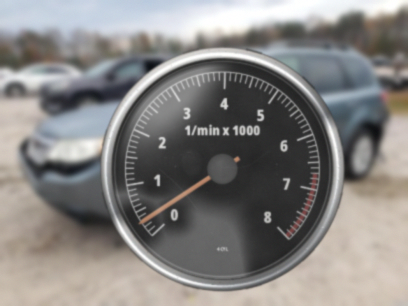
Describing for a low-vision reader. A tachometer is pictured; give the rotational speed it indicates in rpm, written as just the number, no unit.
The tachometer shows 300
